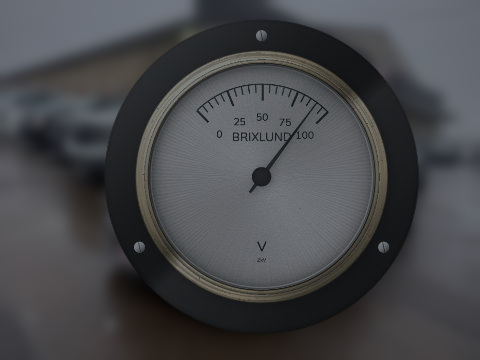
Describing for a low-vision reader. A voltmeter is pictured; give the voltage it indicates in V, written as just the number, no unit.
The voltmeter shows 90
